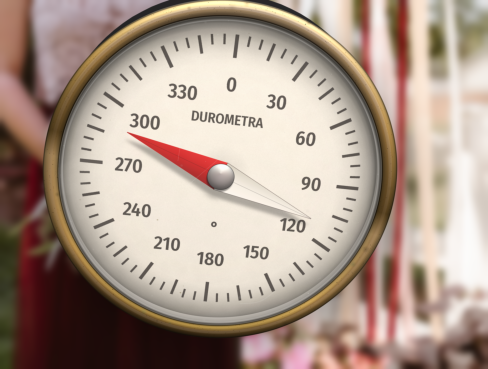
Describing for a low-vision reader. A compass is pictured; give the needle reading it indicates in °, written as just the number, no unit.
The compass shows 290
